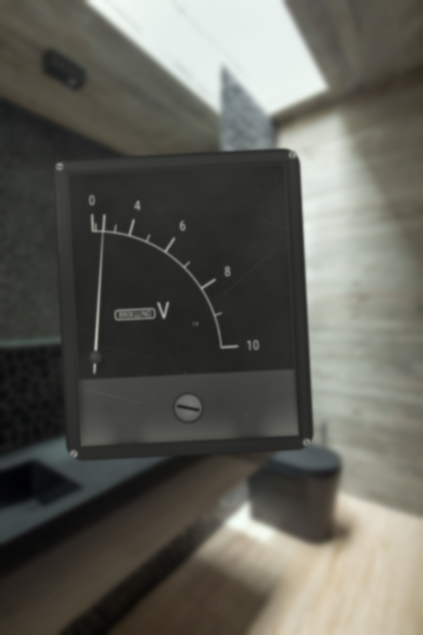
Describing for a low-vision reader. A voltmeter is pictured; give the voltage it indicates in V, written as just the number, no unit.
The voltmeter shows 2
